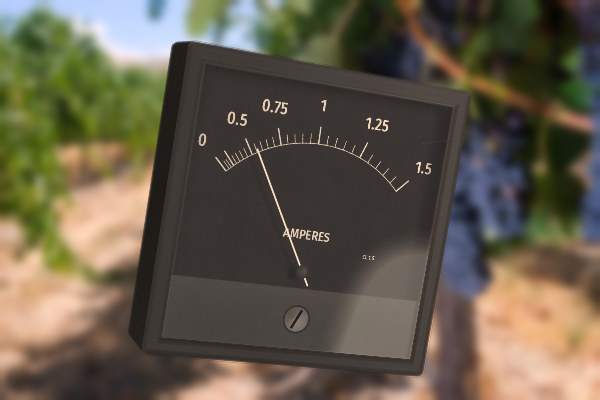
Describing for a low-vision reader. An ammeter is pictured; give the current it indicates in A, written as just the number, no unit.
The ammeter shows 0.55
